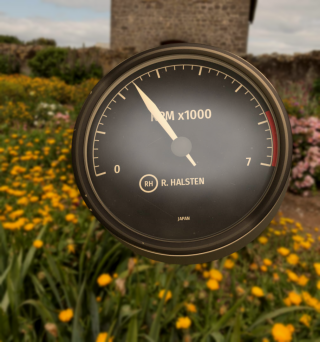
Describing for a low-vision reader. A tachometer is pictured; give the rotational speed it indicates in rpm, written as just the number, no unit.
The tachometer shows 2400
